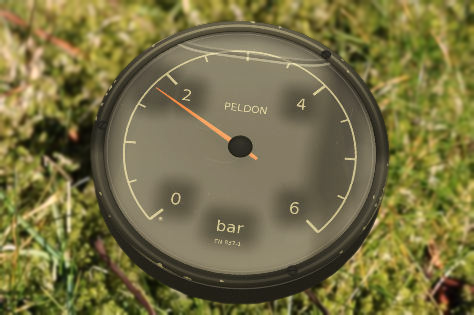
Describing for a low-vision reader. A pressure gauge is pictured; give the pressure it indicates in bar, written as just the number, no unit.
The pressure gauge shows 1.75
